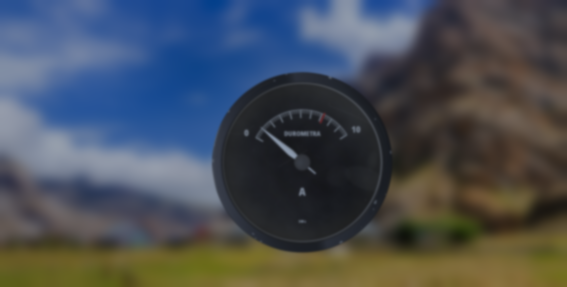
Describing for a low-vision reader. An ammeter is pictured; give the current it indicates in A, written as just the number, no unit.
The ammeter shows 1
